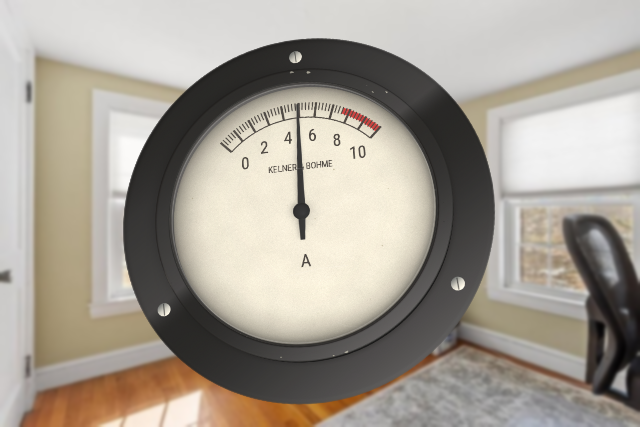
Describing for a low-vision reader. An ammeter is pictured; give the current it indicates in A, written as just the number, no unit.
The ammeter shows 5
